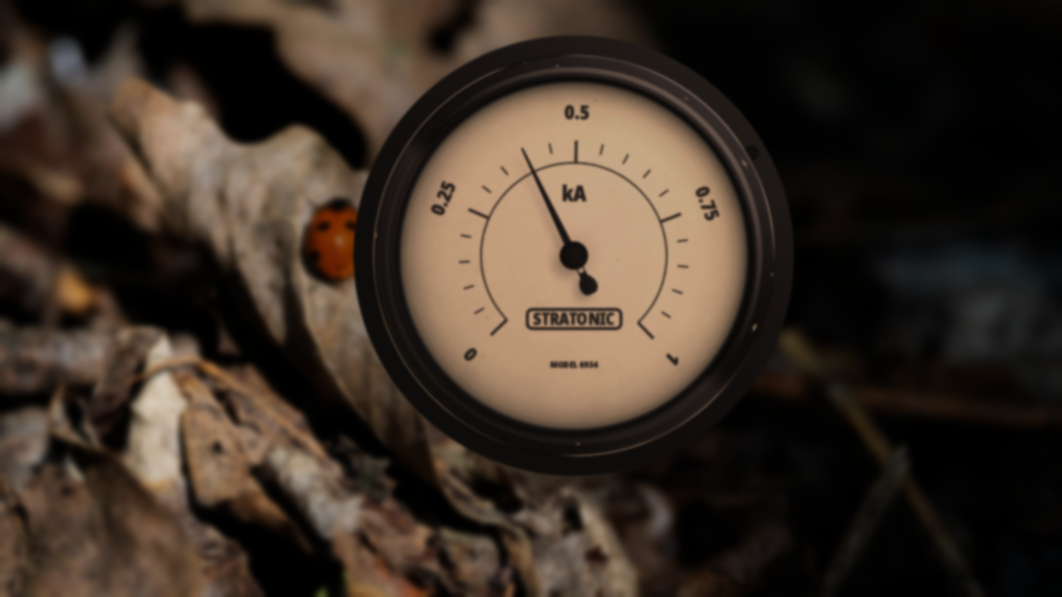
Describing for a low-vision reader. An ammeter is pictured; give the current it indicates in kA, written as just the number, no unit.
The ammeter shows 0.4
